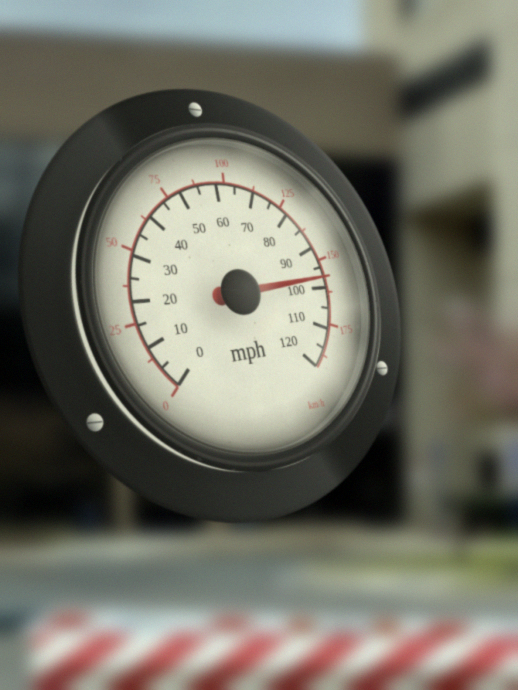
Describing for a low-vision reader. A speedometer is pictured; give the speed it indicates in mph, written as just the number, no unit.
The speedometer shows 97.5
